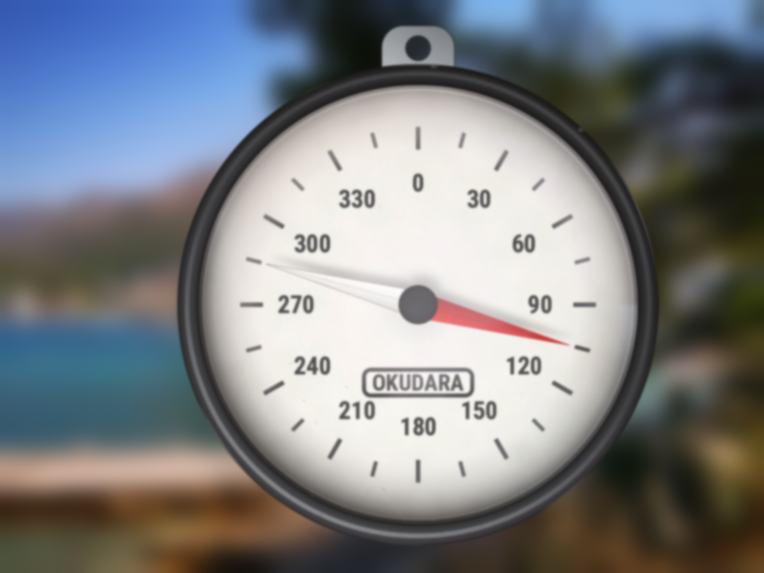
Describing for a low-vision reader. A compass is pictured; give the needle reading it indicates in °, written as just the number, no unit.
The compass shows 105
